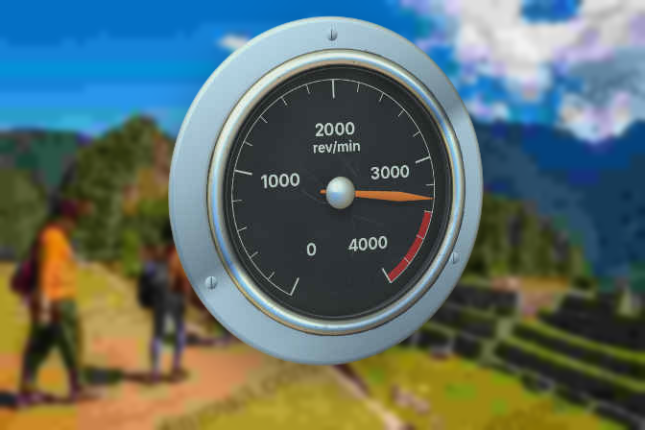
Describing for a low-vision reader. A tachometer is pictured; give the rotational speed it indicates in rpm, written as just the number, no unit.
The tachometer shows 3300
